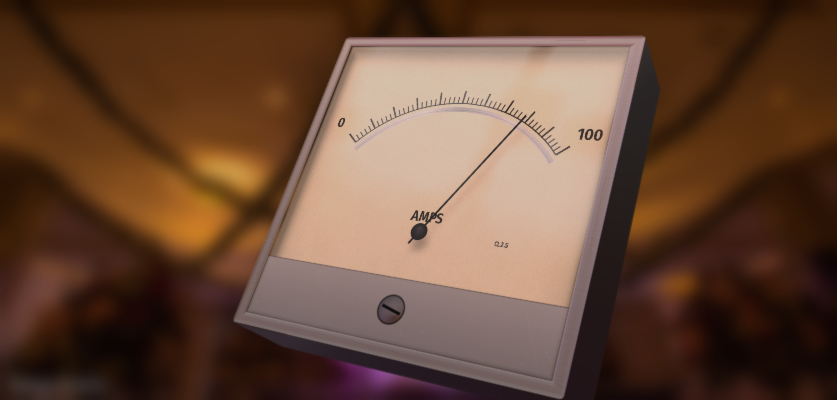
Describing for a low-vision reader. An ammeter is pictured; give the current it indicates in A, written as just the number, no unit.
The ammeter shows 80
